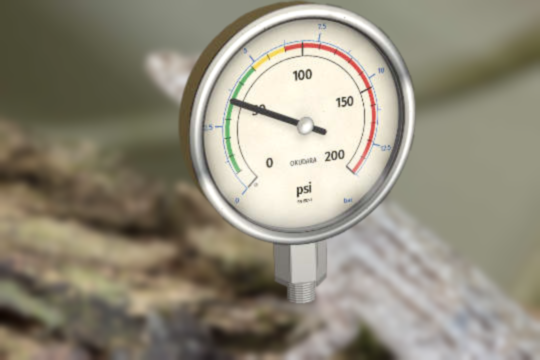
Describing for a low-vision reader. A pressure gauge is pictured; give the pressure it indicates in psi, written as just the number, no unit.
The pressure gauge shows 50
